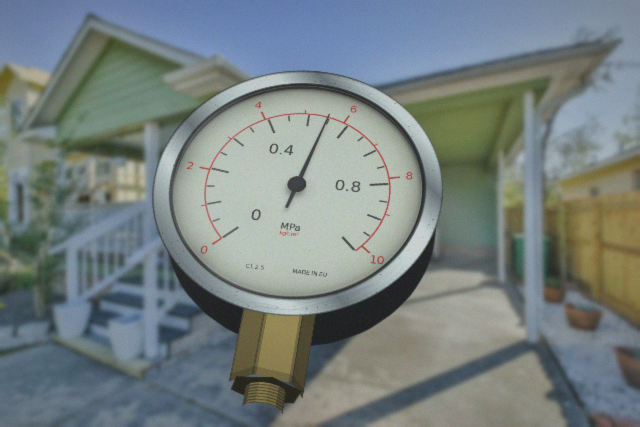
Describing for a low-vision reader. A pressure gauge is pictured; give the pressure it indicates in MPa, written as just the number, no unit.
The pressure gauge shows 0.55
